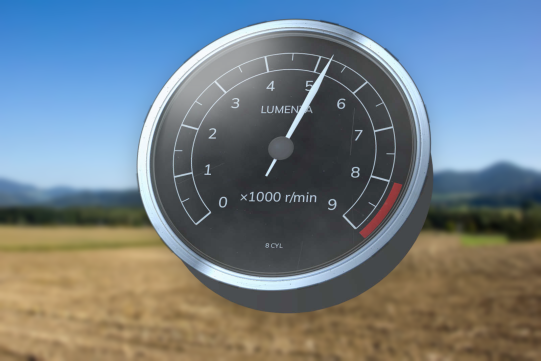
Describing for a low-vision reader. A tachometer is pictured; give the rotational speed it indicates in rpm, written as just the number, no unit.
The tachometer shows 5250
